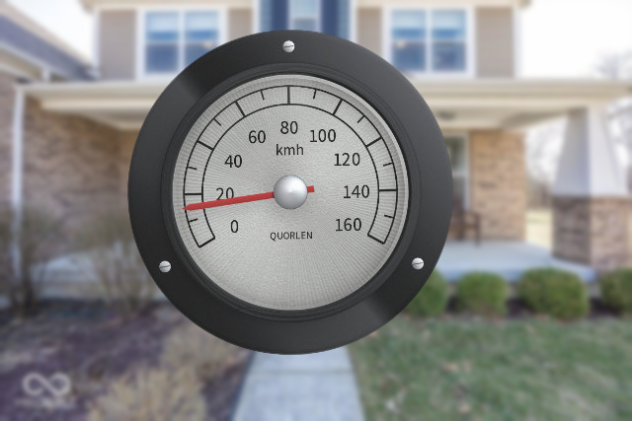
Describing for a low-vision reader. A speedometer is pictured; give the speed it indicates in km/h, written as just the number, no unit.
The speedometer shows 15
